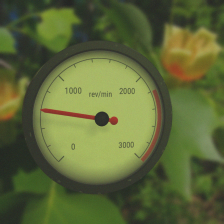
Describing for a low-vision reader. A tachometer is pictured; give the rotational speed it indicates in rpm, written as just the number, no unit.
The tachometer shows 600
